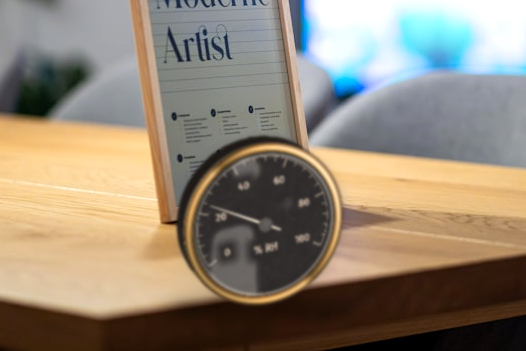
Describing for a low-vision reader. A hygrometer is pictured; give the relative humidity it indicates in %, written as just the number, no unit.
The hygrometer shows 24
